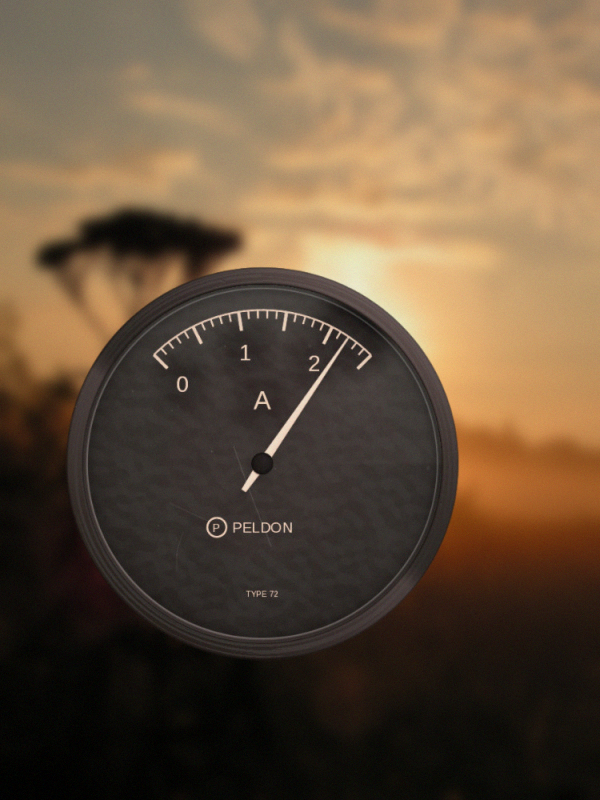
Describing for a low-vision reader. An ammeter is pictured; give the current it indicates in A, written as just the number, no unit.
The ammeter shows 2.2
